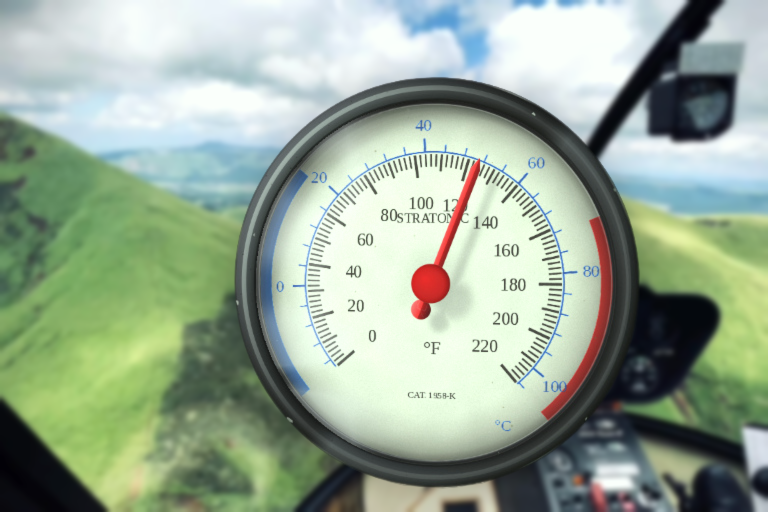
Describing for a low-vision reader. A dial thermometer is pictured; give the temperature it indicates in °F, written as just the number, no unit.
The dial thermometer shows 124
